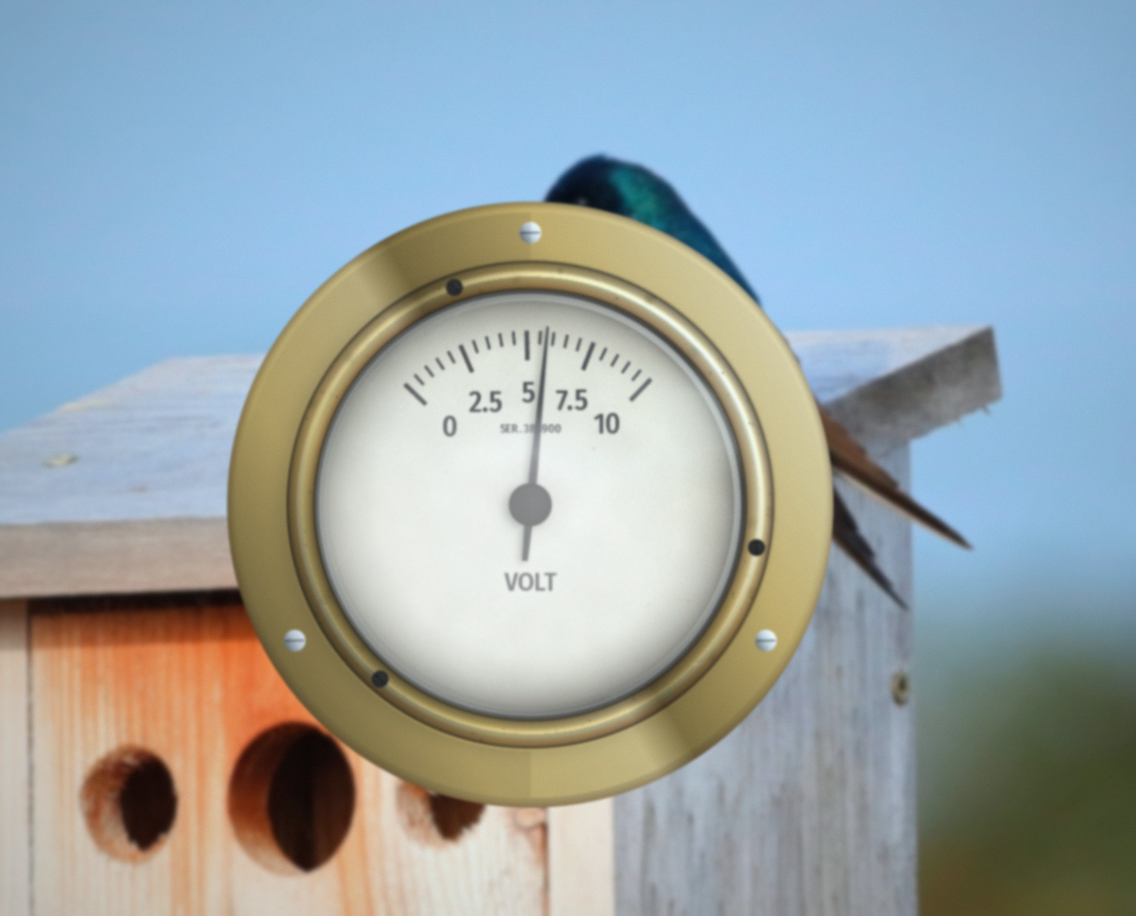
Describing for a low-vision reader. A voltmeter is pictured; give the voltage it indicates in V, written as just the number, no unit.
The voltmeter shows 5.75
